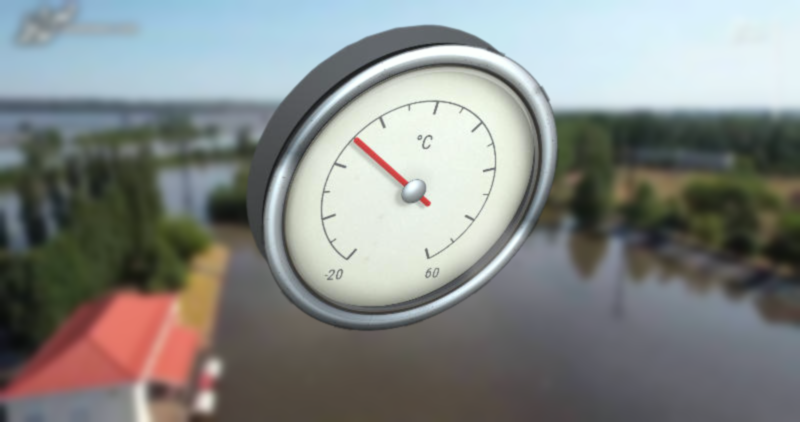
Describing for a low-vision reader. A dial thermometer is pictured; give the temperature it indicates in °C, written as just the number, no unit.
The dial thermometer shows 5
